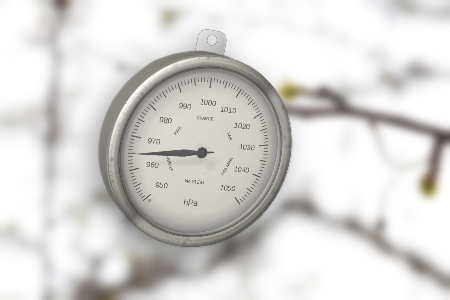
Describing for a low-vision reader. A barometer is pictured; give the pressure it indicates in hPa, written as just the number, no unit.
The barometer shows 965
